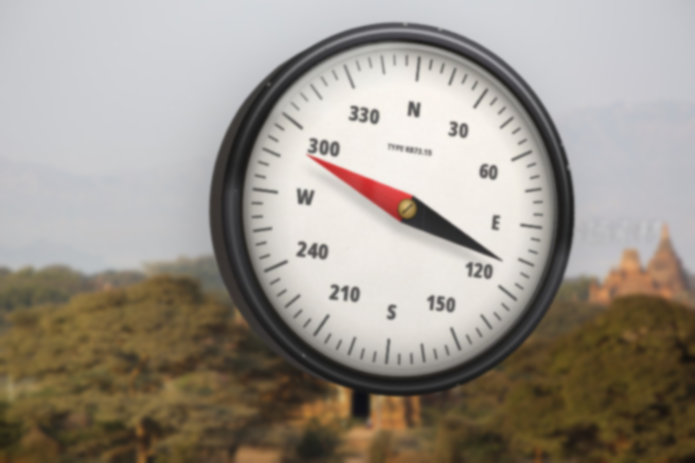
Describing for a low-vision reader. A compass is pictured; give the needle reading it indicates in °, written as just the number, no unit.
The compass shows 290
